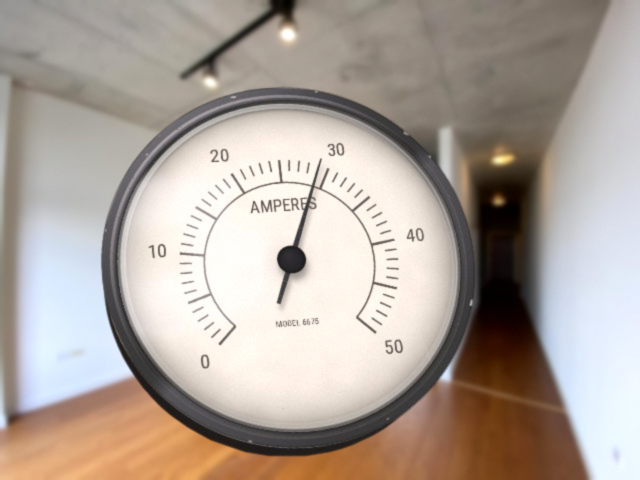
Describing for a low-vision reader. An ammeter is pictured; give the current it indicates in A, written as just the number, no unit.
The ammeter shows 29
